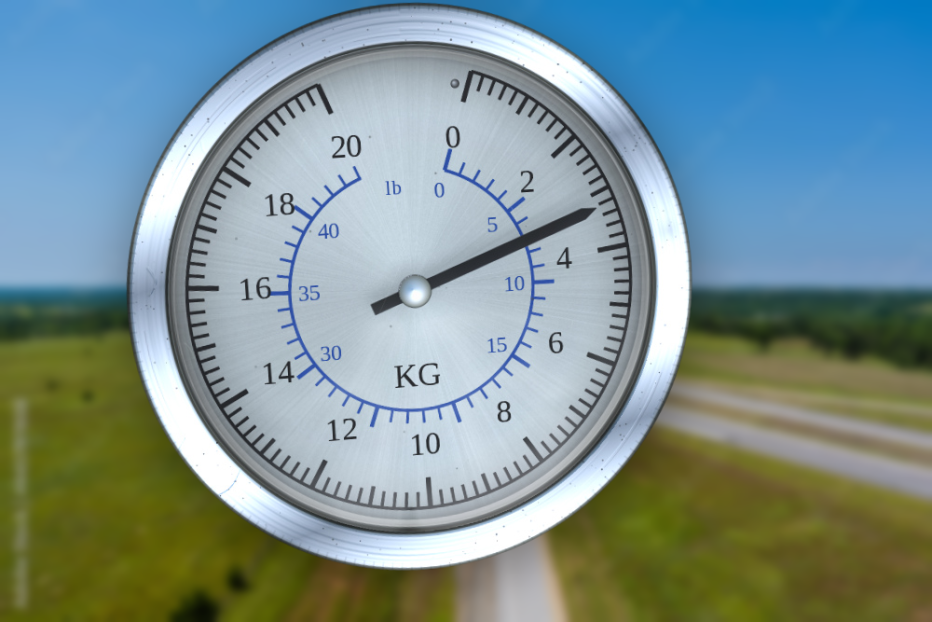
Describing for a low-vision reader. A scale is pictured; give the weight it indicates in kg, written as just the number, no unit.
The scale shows 3.2
